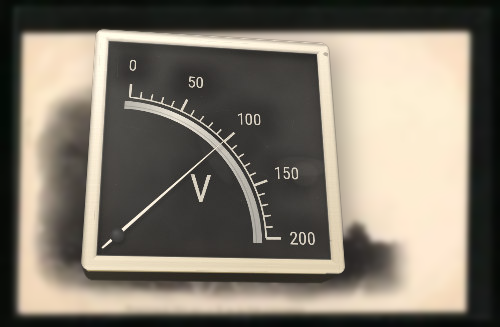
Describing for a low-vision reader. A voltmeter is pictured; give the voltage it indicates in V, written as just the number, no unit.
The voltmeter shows 100
